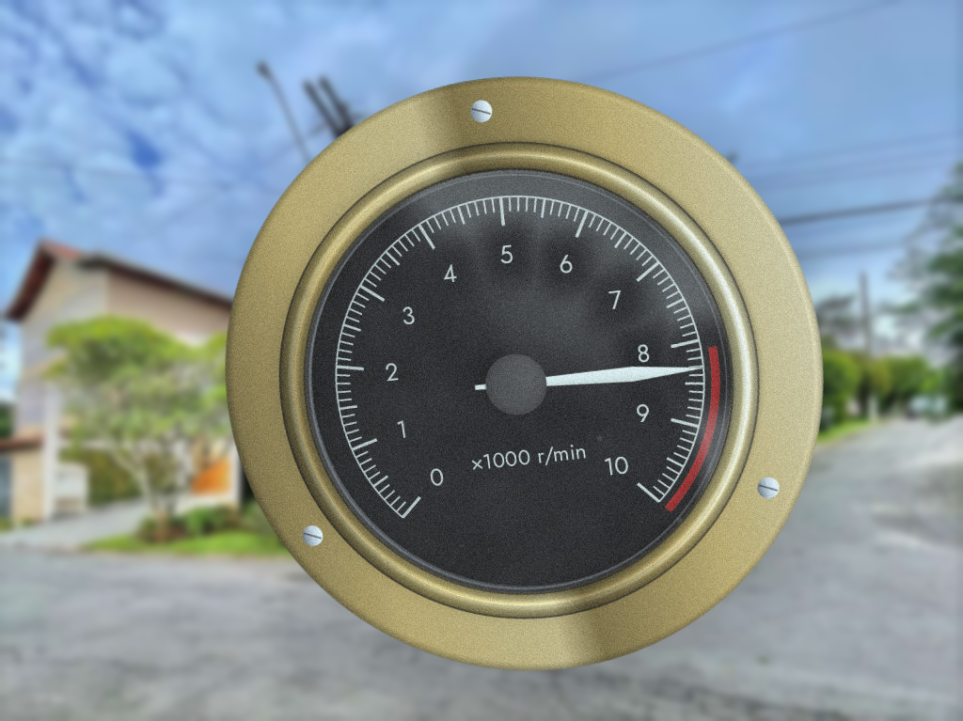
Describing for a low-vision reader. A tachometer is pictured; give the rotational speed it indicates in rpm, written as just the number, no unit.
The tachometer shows 8300
